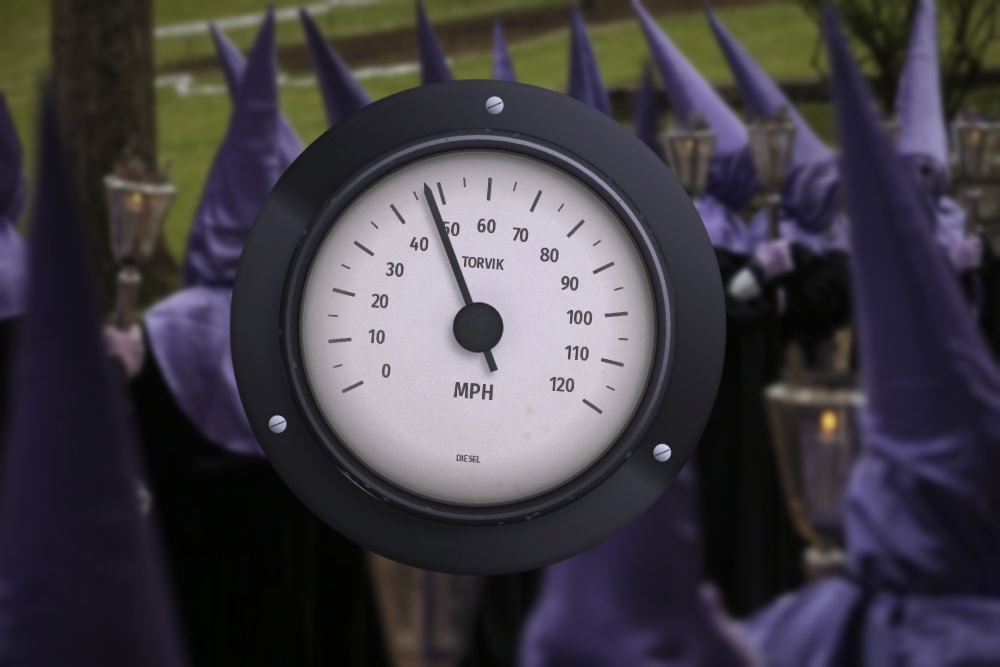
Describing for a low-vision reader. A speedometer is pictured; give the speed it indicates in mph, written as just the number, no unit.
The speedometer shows 47.5
